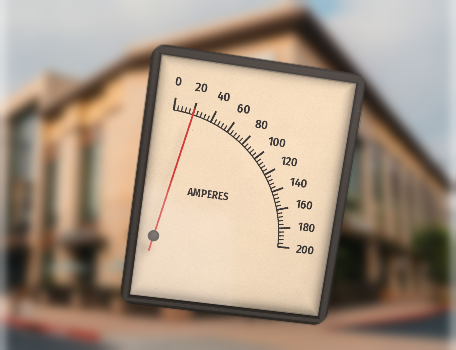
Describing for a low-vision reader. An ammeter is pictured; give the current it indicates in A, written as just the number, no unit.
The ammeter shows 20
